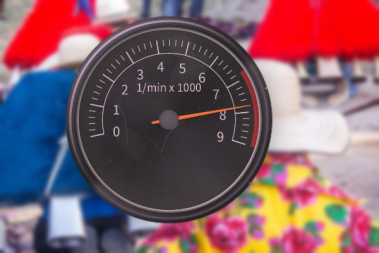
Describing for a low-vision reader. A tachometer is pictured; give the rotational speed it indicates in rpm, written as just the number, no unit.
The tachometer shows 7800
